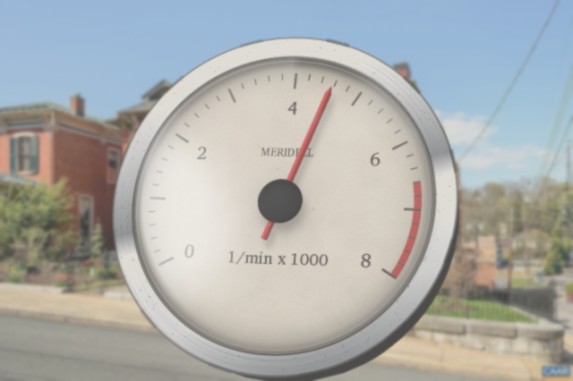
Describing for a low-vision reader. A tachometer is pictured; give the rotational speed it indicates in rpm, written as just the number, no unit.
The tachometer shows 4600
